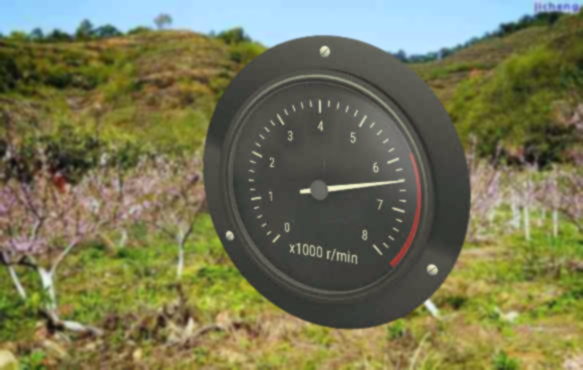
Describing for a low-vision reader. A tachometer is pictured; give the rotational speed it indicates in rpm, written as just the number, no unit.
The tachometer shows 6400
